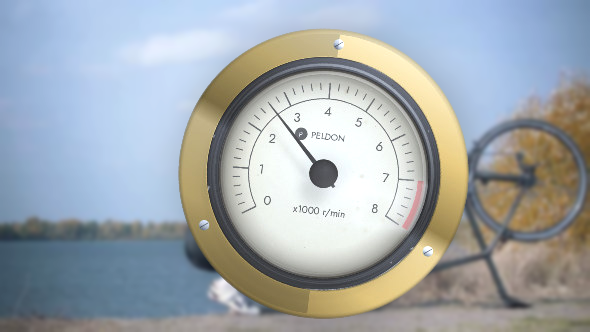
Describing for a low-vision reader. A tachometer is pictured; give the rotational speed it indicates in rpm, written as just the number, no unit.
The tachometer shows 2600
